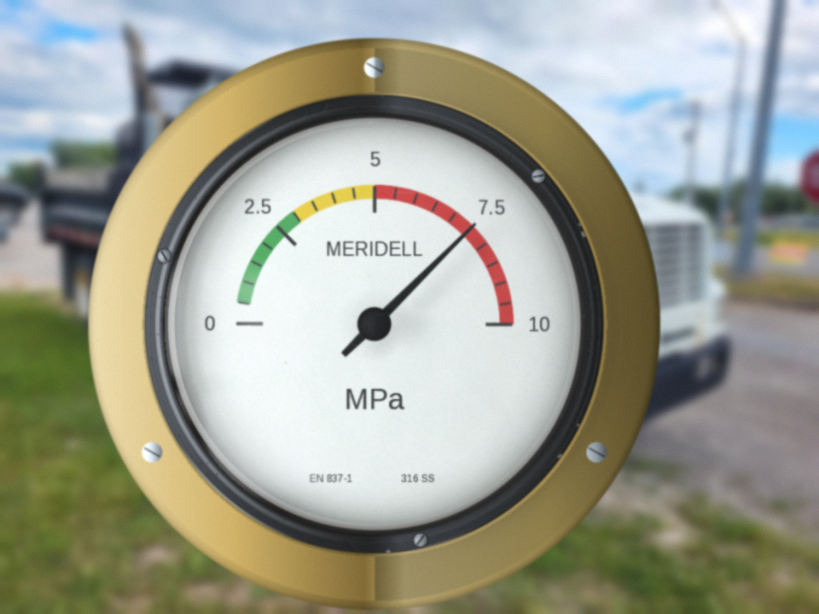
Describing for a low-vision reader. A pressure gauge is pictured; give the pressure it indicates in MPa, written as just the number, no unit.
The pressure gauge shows 7.5
